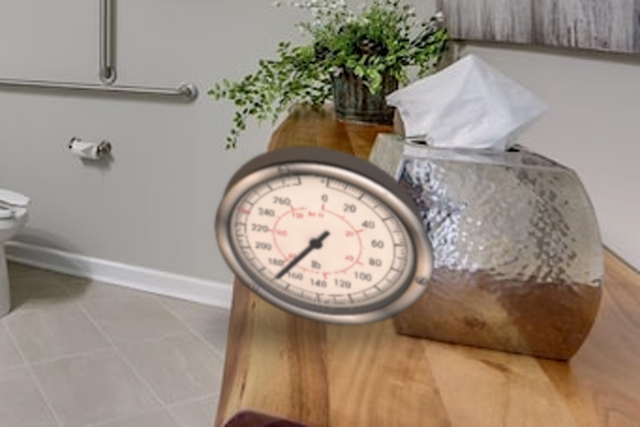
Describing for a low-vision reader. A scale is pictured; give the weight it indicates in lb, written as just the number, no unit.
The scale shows 170
